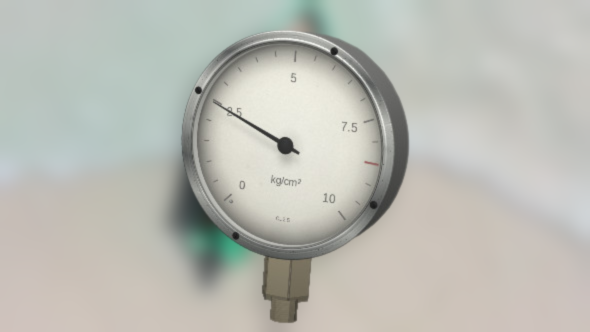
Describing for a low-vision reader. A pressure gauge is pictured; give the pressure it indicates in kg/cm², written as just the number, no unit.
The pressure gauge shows 2.5
